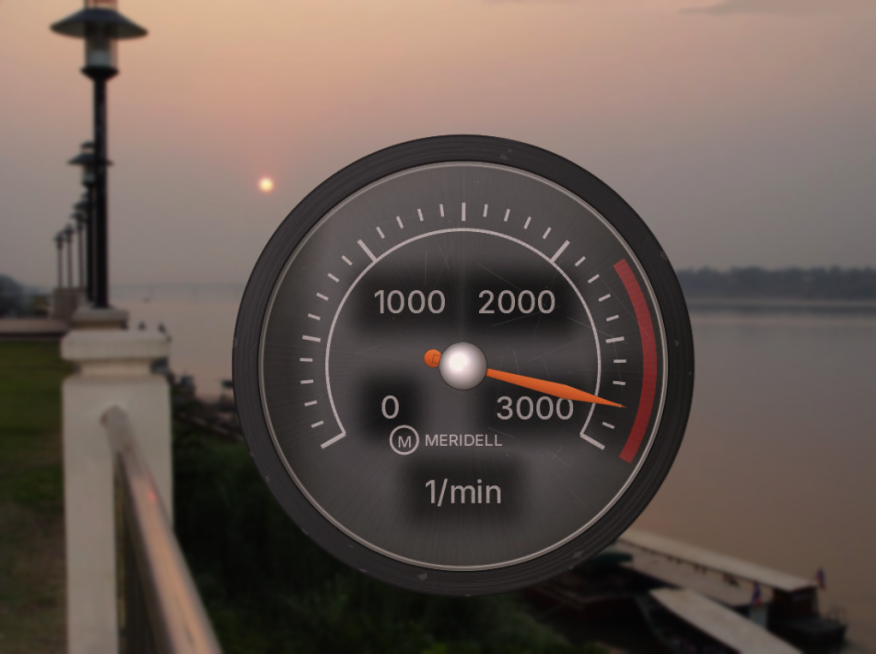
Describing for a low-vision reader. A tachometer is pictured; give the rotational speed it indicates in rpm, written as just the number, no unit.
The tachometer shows 2800
